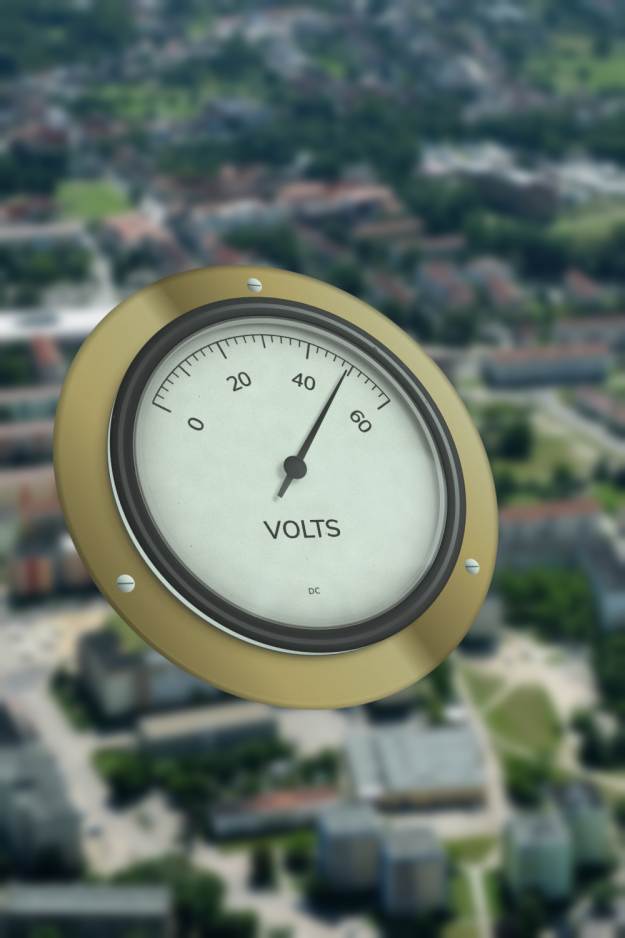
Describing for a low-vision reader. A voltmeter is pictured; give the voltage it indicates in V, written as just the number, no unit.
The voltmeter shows 49
